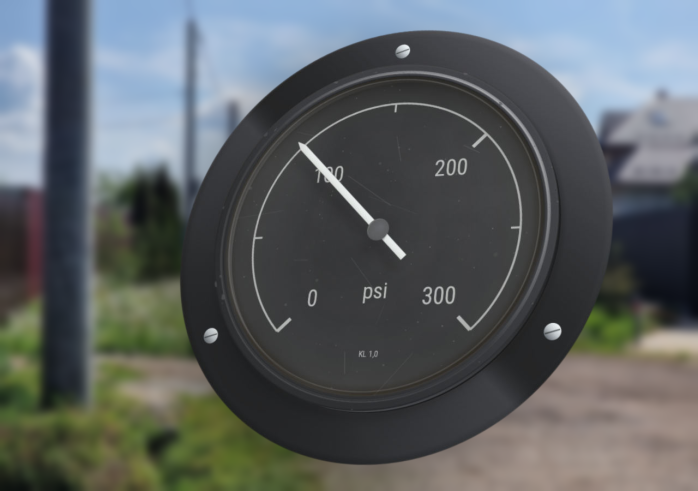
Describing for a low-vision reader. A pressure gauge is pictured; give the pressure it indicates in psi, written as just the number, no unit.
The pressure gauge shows 100
